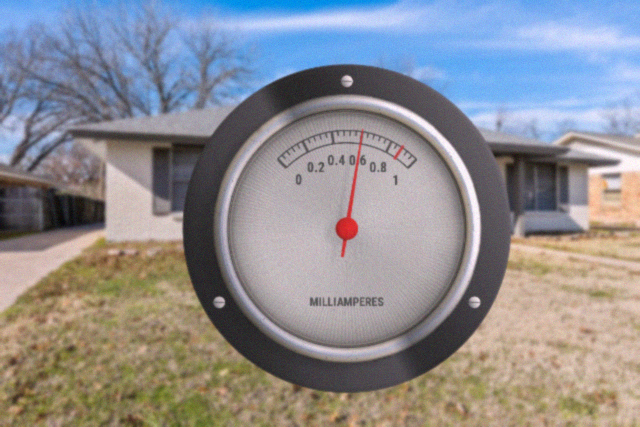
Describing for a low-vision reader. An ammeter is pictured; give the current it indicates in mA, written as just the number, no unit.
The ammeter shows 0.6
